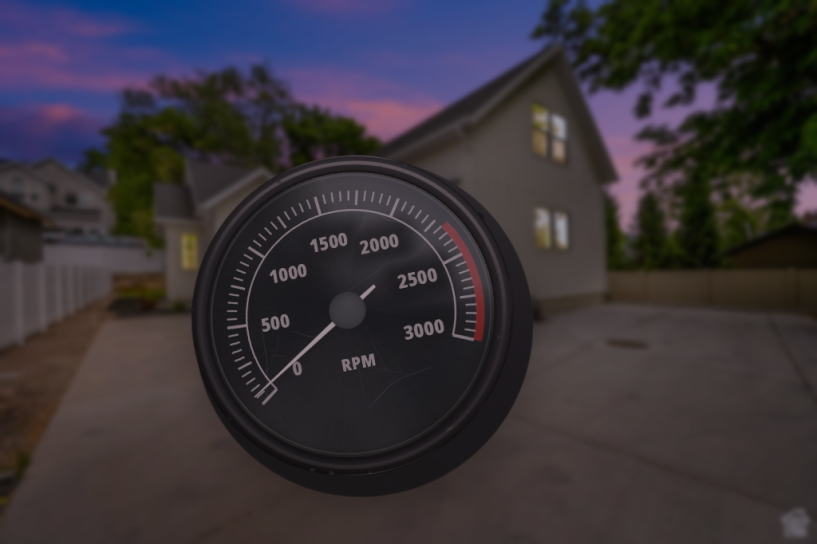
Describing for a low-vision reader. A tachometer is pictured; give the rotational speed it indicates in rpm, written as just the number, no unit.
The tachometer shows 50
